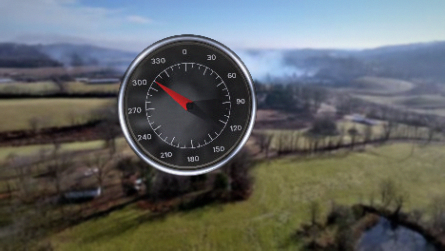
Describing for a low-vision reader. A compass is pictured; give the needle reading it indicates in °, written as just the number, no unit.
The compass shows 310
